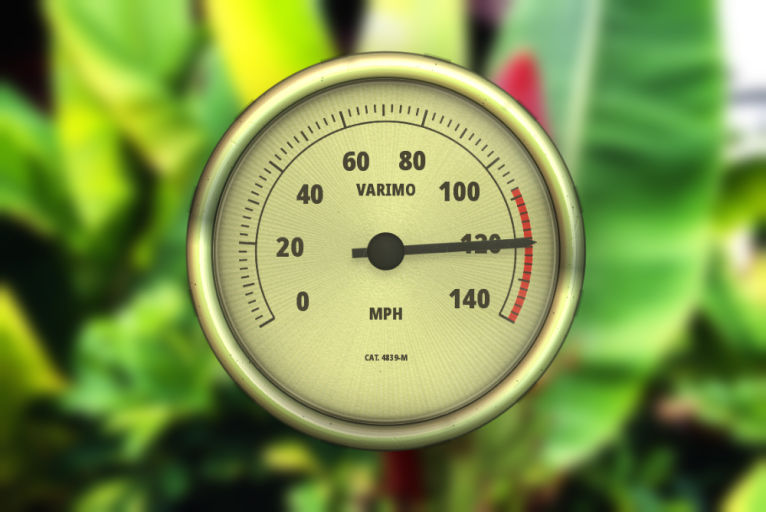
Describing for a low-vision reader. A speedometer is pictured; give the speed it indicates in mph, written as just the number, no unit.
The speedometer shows 121
